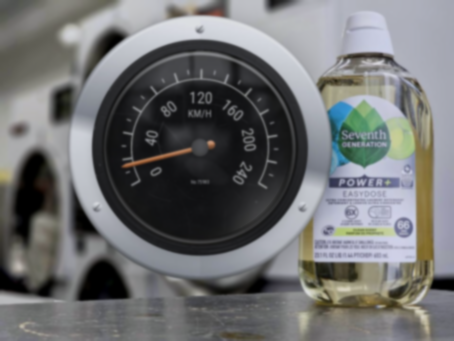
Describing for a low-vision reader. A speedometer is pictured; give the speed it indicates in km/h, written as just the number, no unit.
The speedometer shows 15
